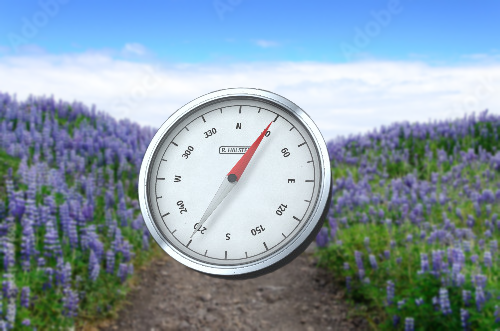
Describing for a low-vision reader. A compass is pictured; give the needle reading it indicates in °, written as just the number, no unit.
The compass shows 30
